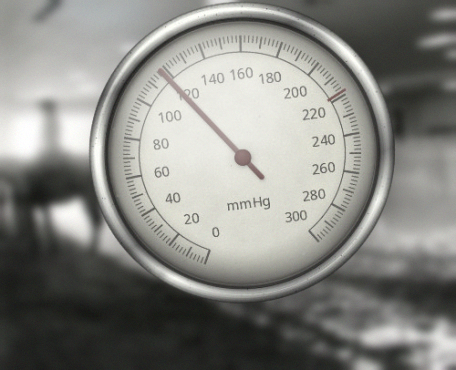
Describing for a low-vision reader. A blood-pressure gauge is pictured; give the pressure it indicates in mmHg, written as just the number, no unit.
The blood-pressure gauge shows 118
